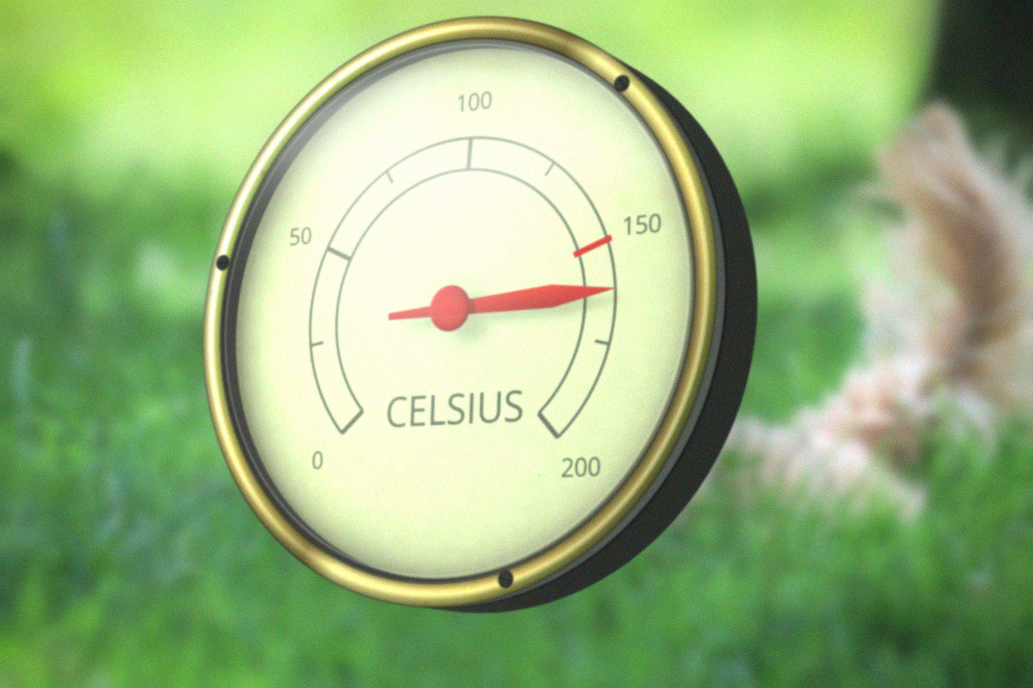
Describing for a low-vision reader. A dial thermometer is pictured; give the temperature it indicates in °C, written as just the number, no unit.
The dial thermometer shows 162.5
